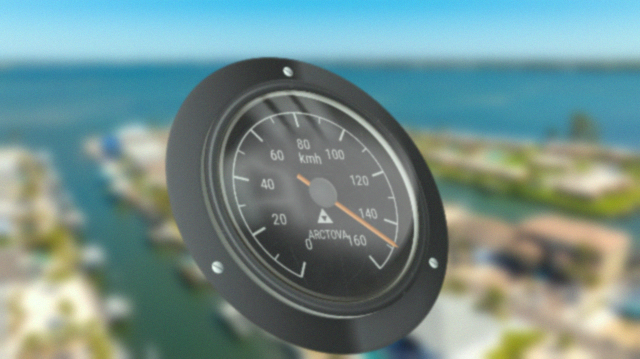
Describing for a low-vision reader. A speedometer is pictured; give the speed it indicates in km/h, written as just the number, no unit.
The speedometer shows 150
